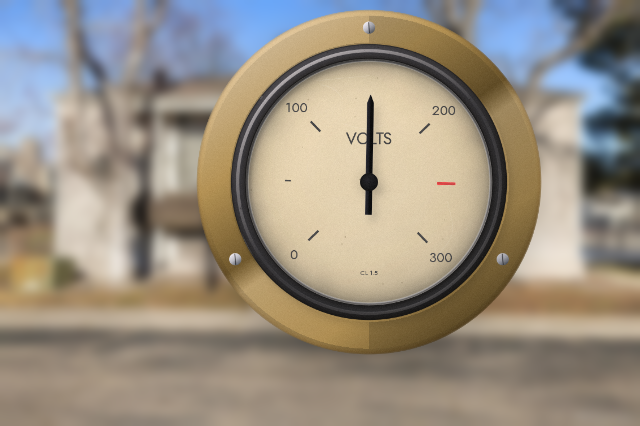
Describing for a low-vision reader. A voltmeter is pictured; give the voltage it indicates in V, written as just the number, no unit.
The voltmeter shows 150
